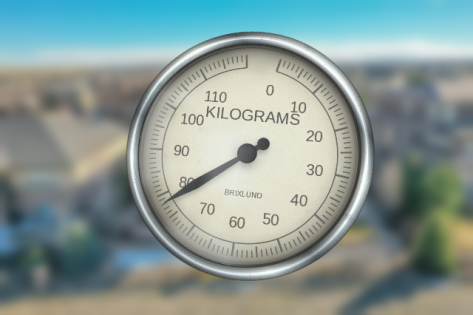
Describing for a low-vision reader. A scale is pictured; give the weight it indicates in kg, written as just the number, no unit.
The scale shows 78
